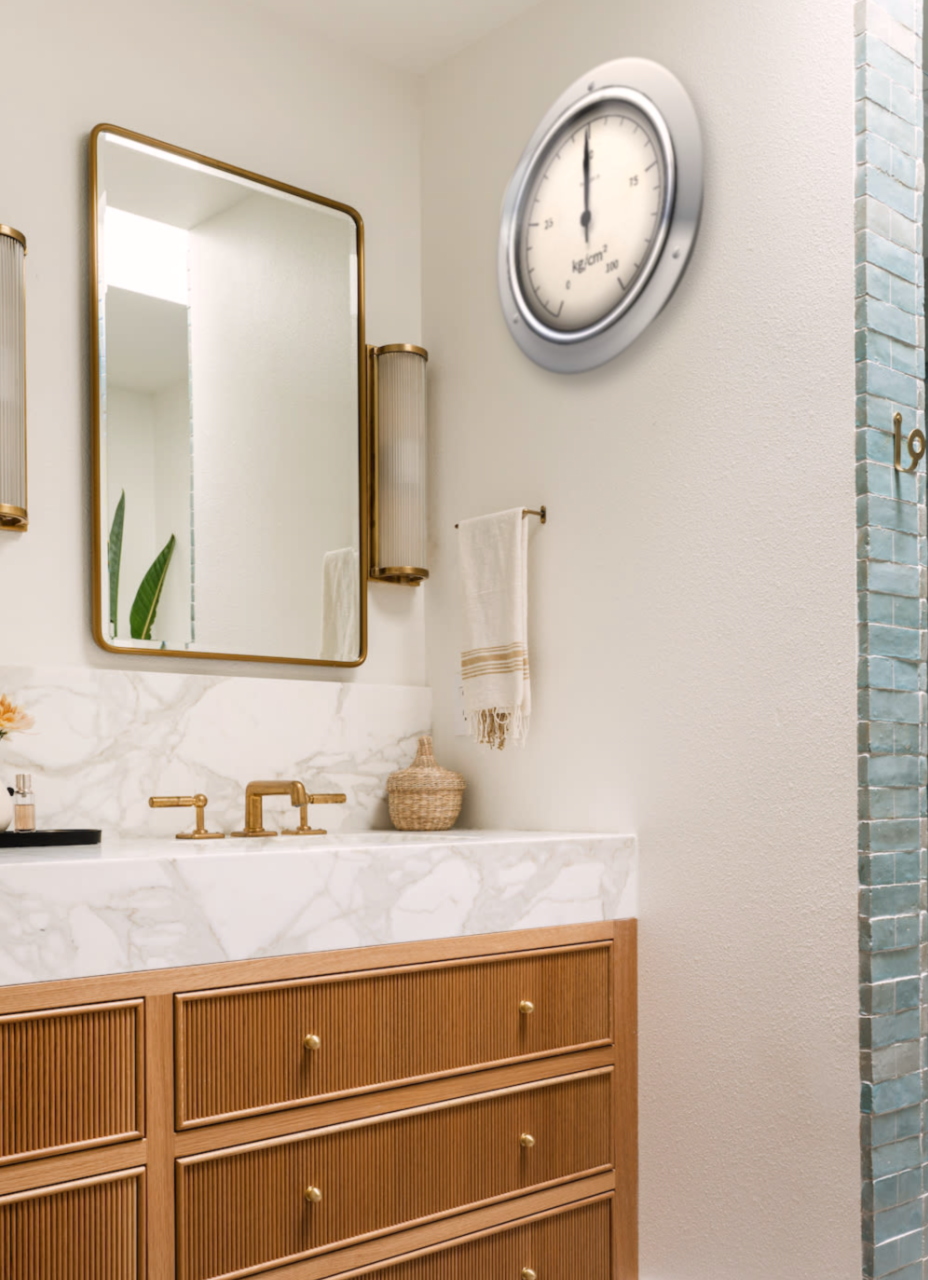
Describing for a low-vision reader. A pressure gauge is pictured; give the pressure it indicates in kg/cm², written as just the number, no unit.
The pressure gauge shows 50
